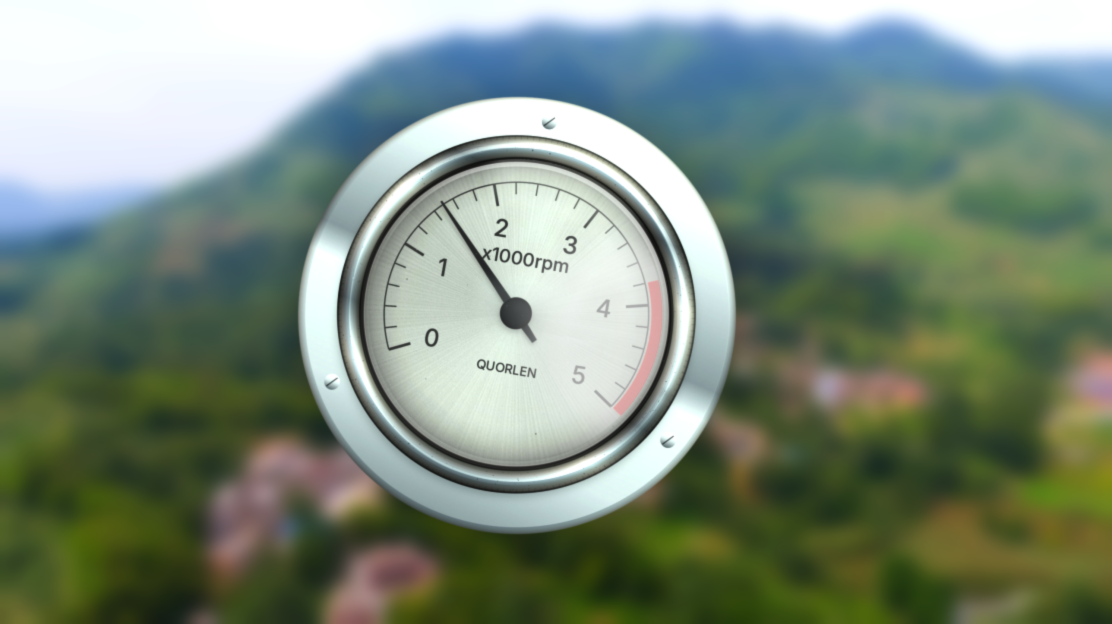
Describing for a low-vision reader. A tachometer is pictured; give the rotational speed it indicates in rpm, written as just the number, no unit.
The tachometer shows 1500
